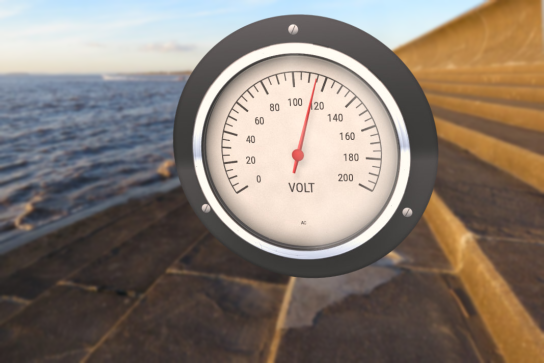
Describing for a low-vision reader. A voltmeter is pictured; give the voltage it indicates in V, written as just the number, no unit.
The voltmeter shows 115
